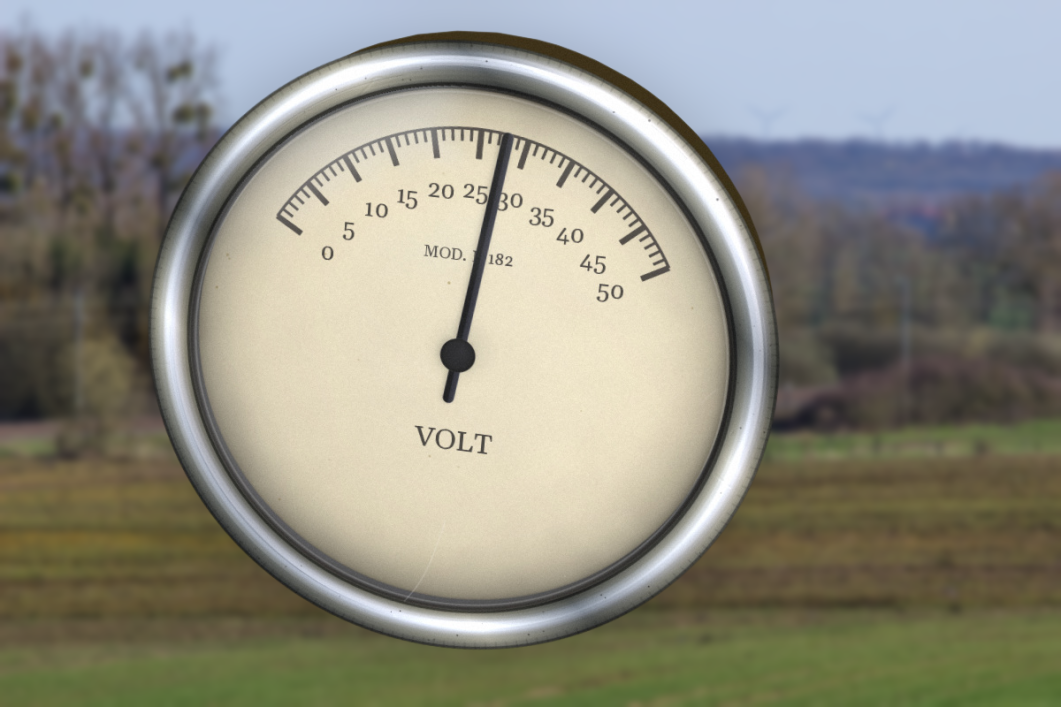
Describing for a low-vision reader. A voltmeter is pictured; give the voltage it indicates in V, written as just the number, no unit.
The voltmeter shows 28
